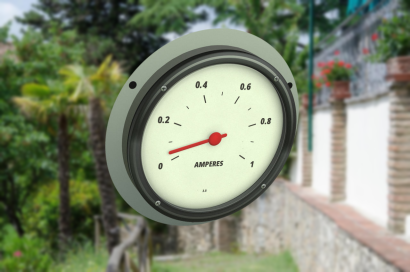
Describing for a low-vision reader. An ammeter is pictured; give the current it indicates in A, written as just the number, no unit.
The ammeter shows 0.05
